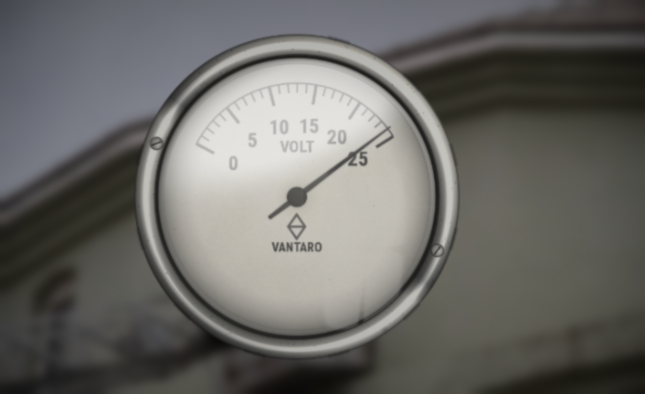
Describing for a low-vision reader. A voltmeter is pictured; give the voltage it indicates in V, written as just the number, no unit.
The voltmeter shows 24
